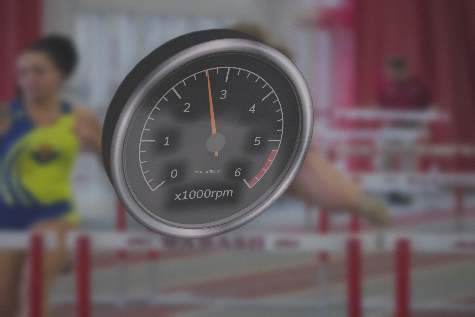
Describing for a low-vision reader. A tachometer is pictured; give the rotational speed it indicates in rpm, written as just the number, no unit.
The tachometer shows 2600
